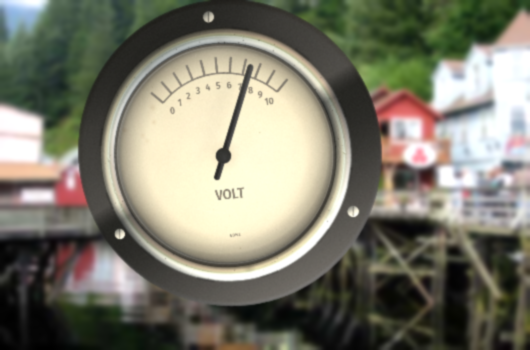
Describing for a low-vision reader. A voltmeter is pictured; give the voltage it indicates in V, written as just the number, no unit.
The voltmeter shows 7.5
